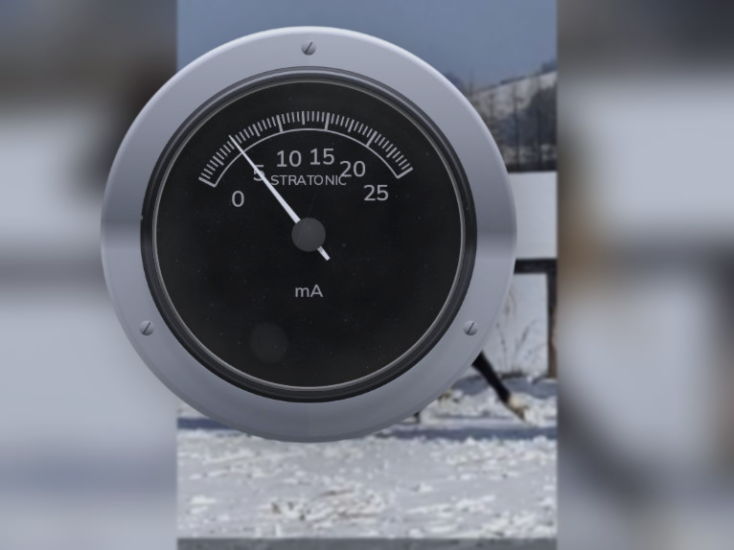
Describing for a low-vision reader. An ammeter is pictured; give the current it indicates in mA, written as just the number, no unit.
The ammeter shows 5
